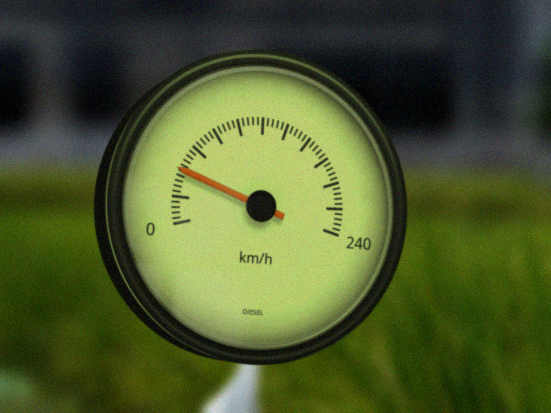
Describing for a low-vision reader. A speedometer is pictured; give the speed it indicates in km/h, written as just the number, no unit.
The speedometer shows 40
